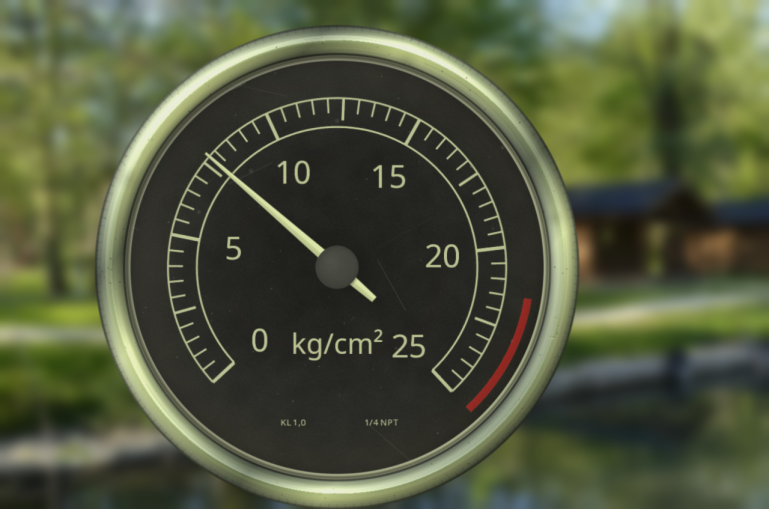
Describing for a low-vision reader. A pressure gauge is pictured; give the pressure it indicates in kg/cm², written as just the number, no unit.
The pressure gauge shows 7.75
